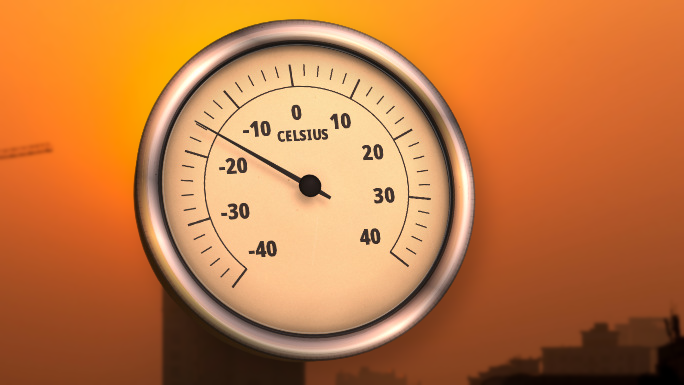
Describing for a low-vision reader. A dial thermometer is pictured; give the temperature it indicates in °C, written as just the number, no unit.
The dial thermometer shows -16
